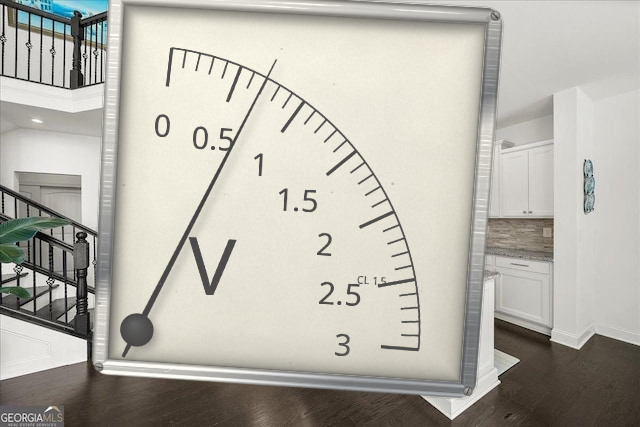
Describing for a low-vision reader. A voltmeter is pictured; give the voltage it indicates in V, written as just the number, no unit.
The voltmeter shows 0.7
